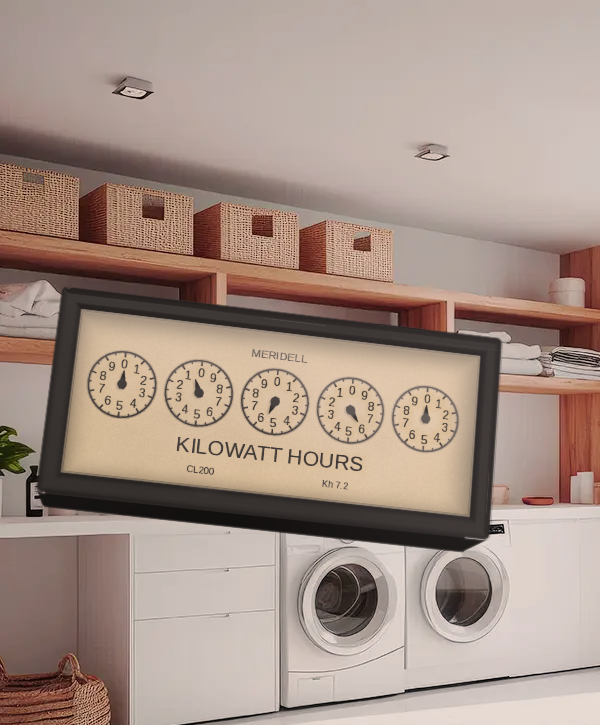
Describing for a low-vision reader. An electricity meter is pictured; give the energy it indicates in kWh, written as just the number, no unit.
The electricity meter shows 560
